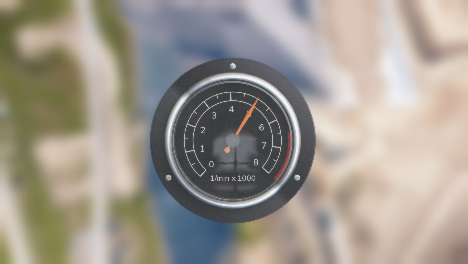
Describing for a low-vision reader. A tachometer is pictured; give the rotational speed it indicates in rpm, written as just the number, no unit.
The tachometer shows 5000
